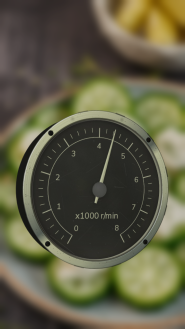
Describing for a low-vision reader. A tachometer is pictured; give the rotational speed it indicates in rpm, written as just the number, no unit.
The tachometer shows 4400
